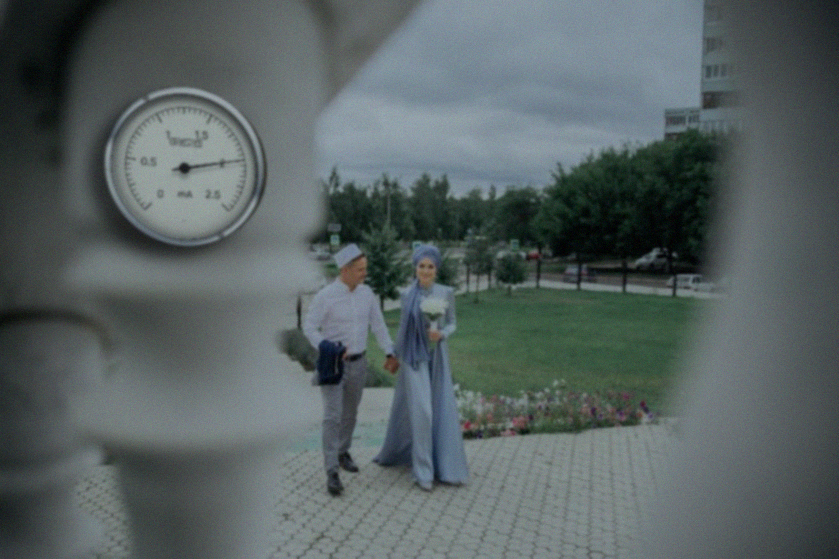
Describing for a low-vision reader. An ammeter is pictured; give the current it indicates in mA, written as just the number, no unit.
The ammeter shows 2
